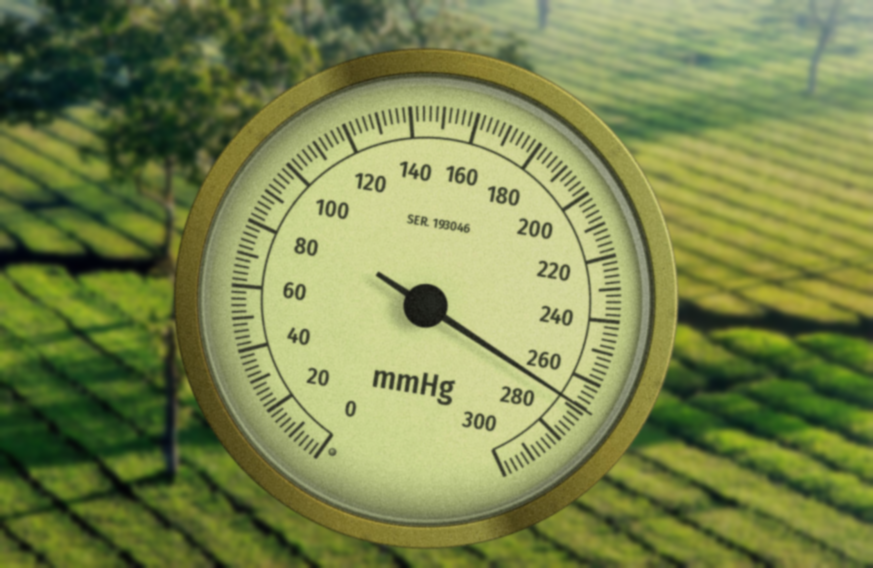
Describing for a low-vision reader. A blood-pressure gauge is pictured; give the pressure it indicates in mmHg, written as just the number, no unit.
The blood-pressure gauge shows 268
